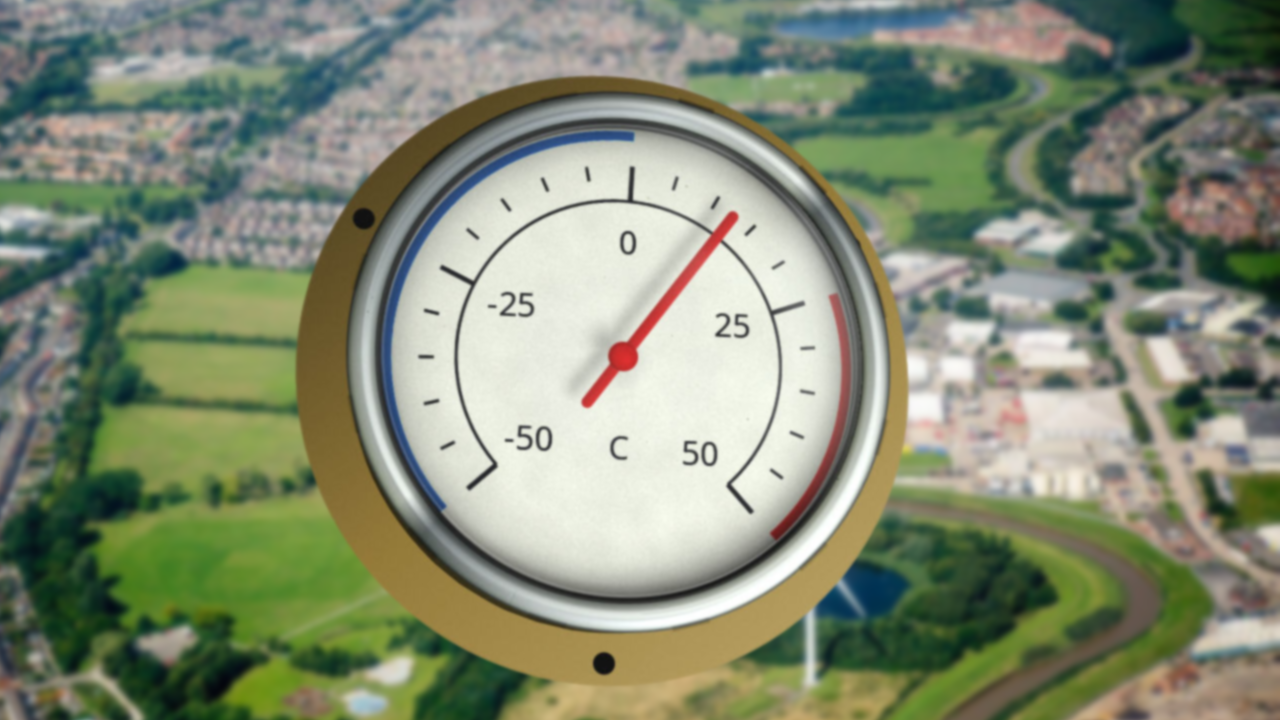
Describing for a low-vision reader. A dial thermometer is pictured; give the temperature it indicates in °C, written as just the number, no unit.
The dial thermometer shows 12.5
